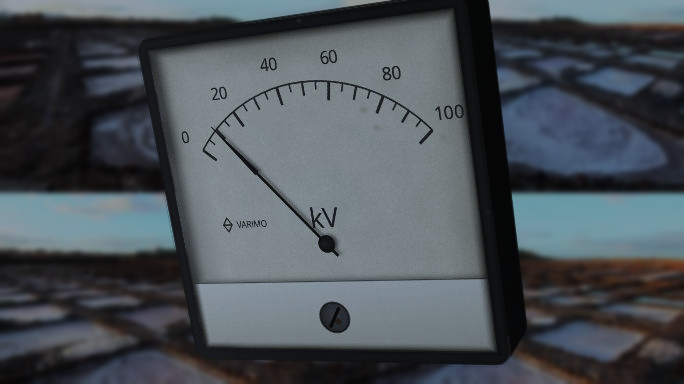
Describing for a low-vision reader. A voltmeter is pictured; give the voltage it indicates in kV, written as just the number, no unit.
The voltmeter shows 10
